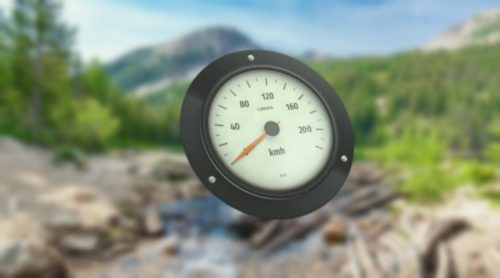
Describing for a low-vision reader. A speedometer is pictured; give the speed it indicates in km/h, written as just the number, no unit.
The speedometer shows 0
